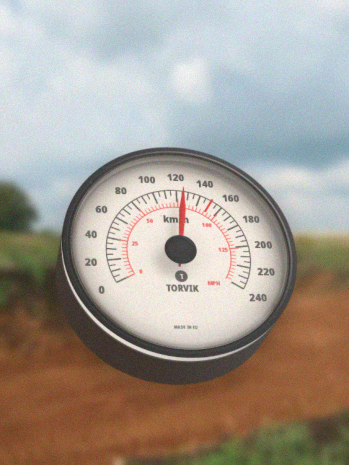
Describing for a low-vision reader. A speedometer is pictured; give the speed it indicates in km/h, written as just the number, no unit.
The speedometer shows 125
